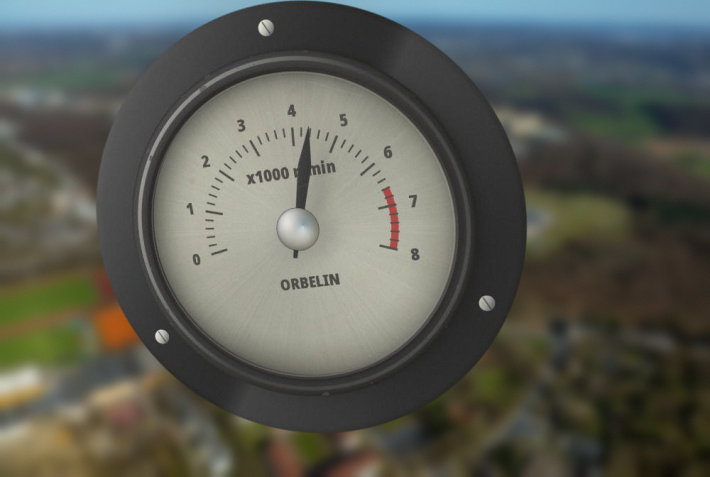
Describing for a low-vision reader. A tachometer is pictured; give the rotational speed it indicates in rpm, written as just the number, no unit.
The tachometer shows 4400
